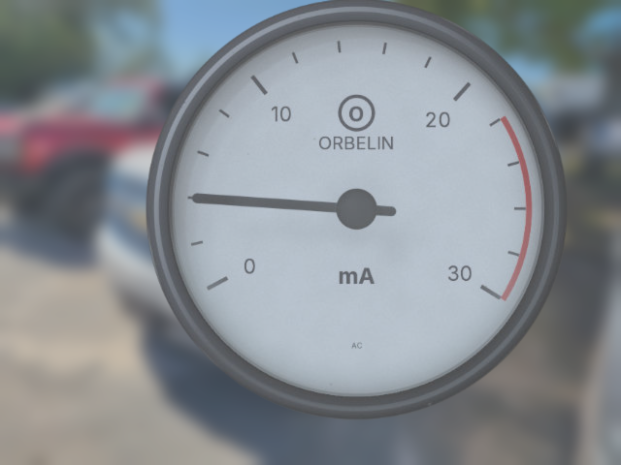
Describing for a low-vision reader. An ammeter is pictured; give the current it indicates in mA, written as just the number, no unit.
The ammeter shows 4
